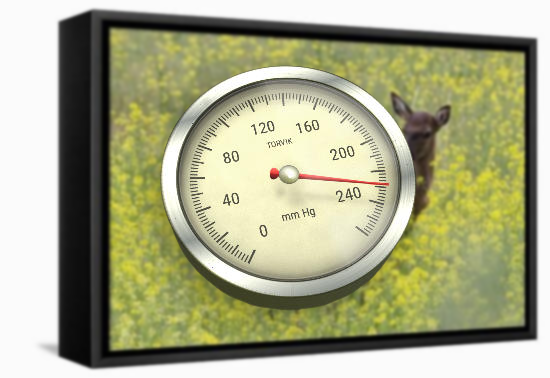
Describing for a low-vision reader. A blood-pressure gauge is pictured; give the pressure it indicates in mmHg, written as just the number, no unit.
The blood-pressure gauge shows 230
